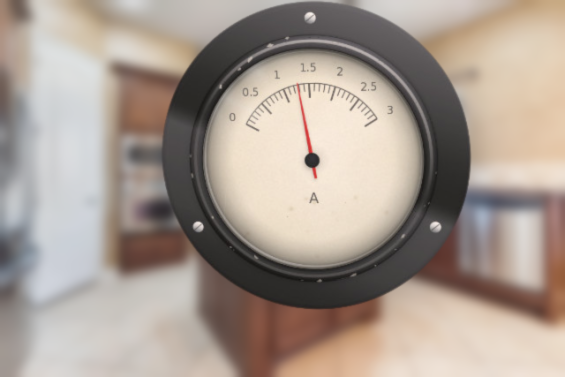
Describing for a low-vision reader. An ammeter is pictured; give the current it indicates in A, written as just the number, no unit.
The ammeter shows 1.3
